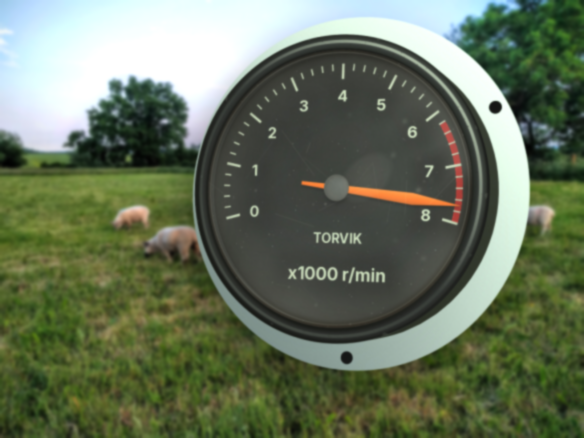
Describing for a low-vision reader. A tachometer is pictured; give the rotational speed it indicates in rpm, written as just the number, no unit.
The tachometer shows 7700
